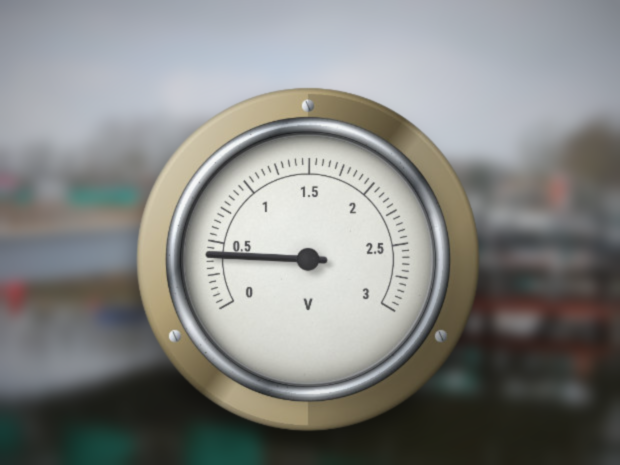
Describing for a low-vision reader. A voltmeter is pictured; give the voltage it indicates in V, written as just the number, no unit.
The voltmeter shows 0.4
